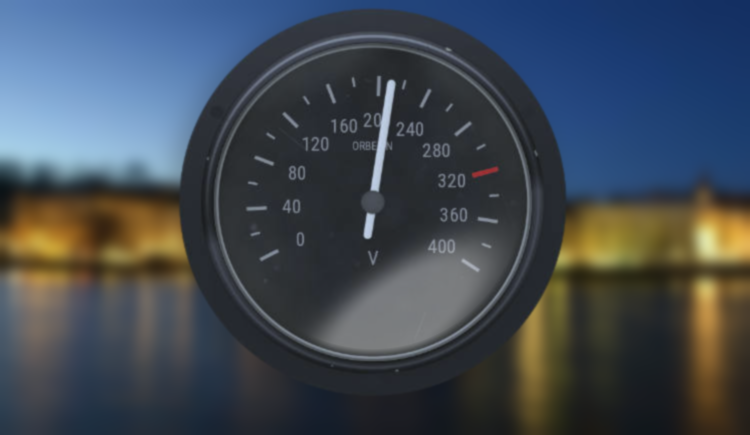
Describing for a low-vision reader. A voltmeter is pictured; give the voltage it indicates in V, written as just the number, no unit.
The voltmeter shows 210
